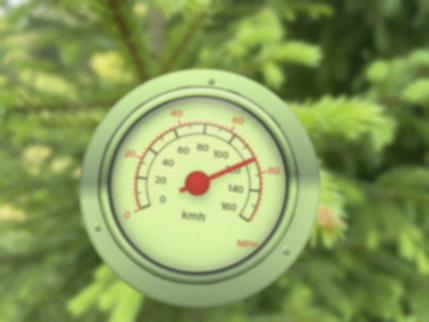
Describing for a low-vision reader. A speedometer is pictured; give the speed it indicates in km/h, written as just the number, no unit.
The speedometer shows 120
